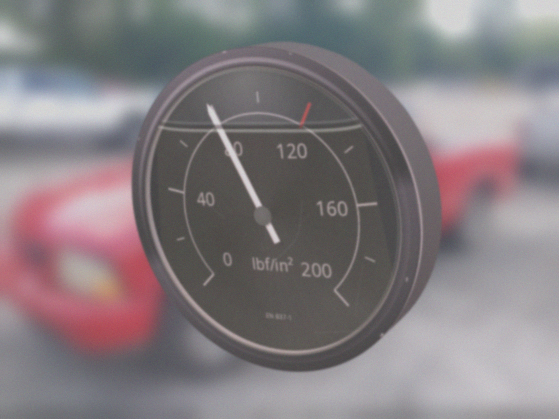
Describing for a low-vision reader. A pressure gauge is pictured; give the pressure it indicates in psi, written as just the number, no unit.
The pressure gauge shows 80
